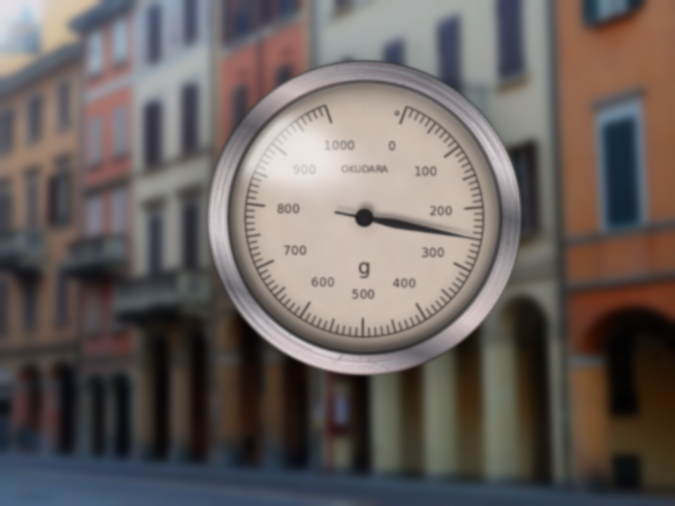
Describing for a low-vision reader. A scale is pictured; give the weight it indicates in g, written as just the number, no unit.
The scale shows 250
